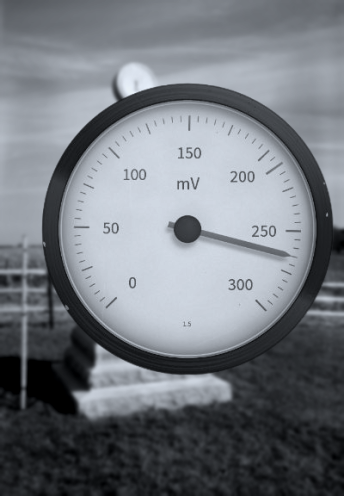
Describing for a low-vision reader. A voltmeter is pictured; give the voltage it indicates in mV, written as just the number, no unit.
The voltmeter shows 265
